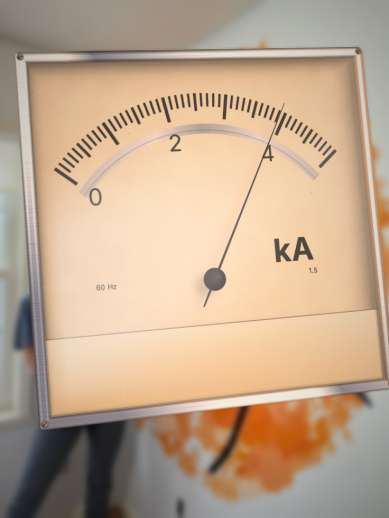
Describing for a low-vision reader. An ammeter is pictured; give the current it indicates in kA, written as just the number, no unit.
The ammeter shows 3.9
